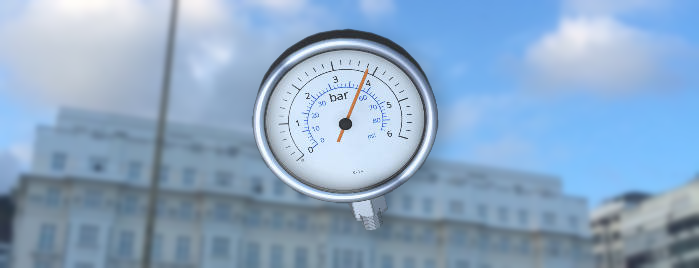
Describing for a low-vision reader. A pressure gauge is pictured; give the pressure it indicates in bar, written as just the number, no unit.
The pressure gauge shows 3.8
